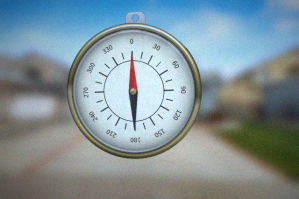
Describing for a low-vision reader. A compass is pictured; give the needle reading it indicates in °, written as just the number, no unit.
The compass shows 0
